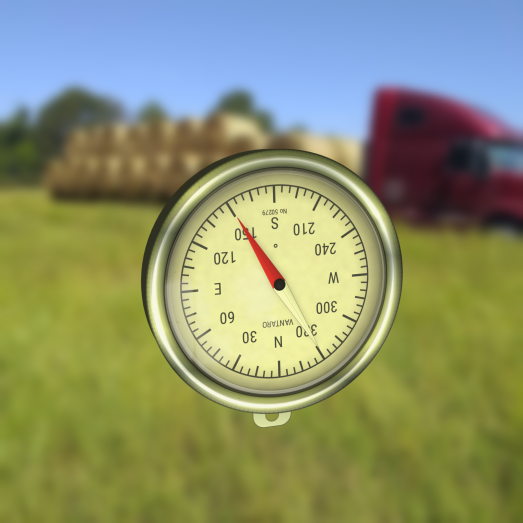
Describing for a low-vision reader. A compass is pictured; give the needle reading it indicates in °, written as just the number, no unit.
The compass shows 150
